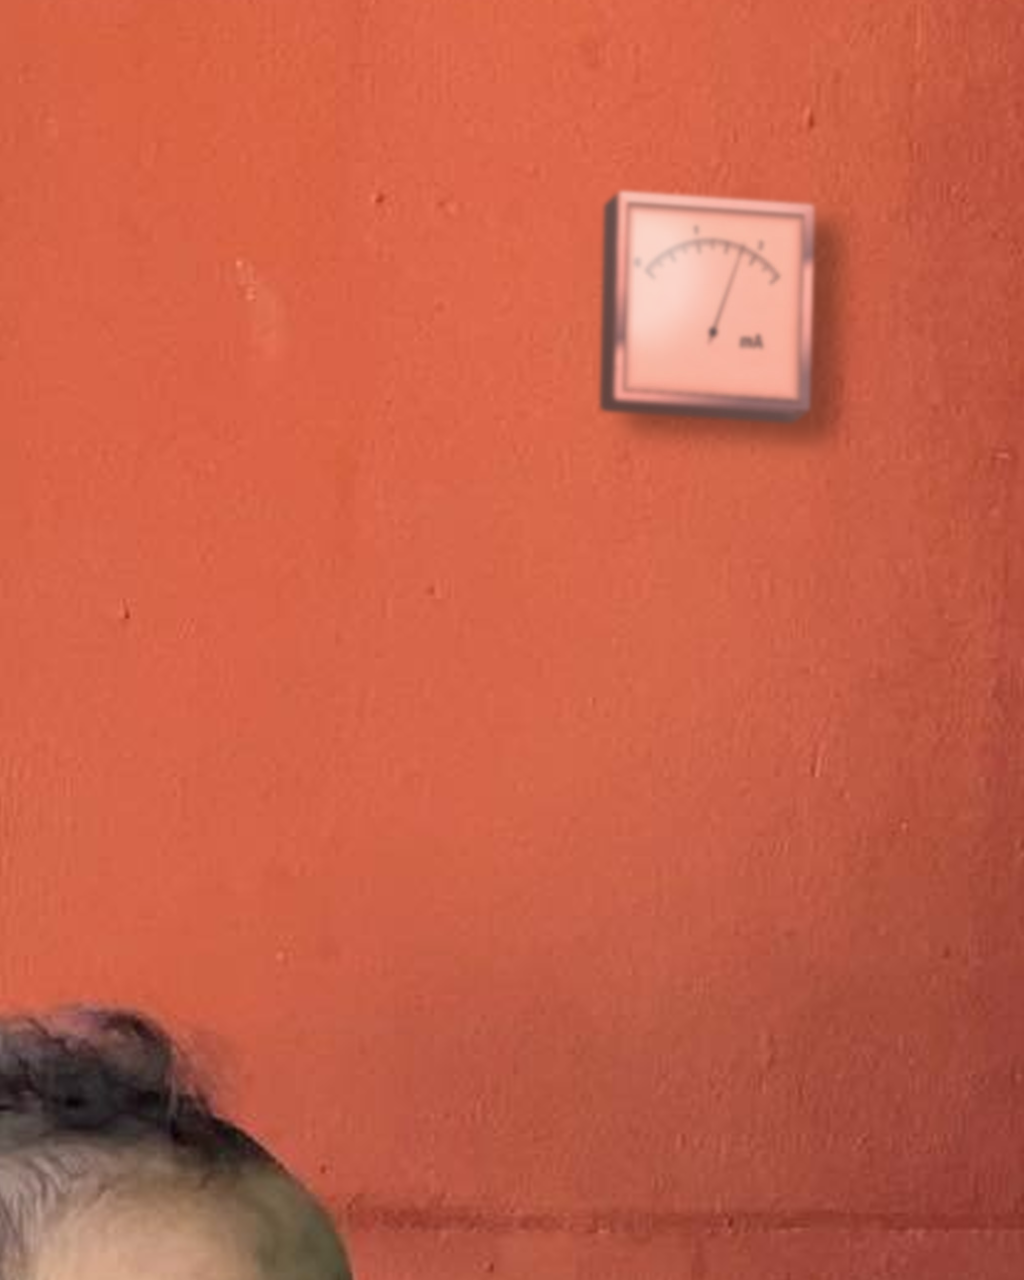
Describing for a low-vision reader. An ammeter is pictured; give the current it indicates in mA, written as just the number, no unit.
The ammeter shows 1.75
